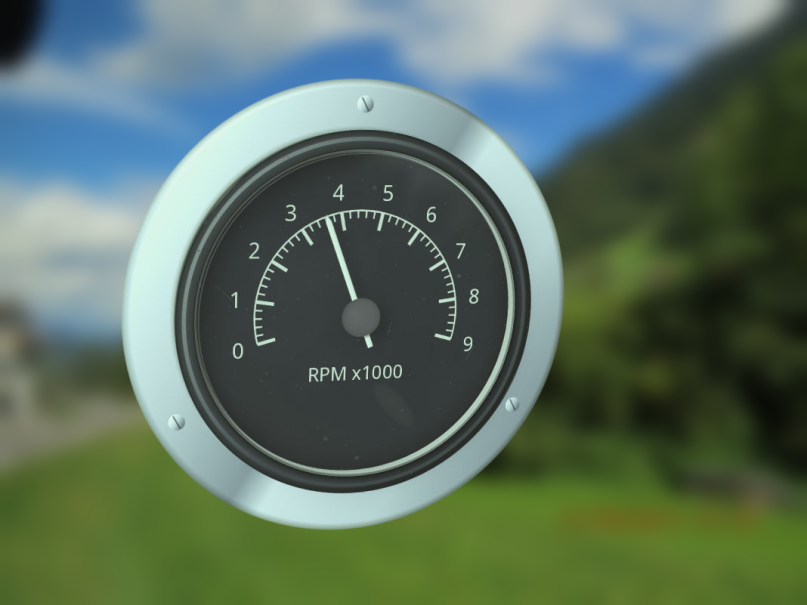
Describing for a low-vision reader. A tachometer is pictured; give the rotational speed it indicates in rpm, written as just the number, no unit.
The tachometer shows 3600
